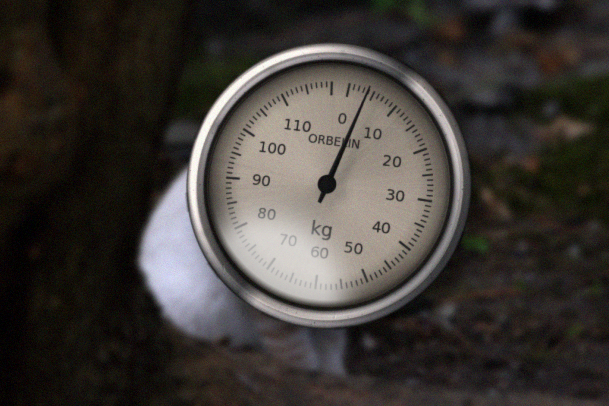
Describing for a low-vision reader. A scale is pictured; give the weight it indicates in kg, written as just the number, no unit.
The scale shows 4
